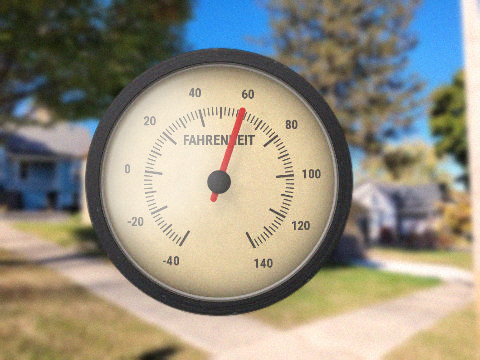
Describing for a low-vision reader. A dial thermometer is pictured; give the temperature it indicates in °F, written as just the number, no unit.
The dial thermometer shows 60
